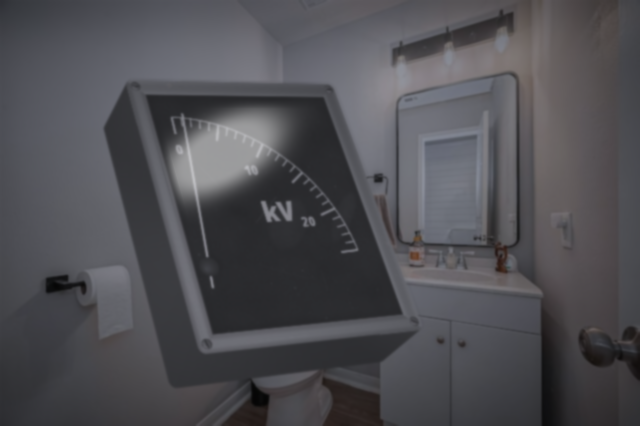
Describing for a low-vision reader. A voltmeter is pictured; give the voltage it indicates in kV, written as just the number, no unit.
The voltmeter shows 1
